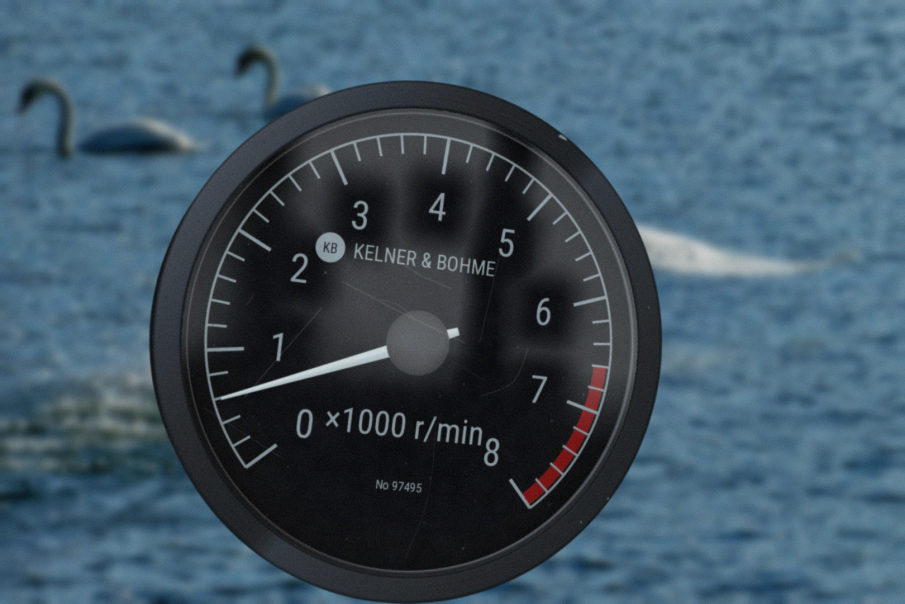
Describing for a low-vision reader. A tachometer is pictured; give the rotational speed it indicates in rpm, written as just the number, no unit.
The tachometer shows 600
